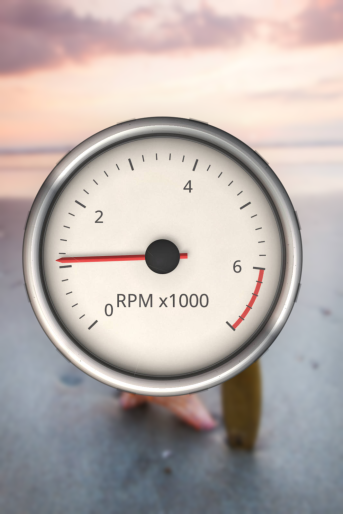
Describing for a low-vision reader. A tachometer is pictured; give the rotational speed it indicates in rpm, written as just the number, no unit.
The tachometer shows 1100
